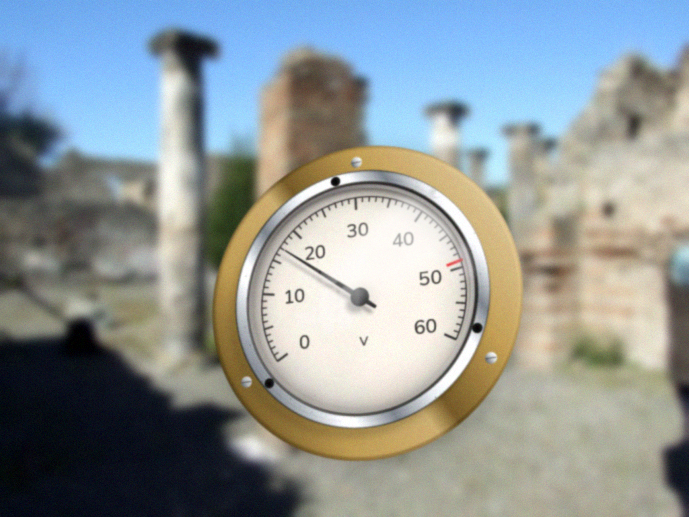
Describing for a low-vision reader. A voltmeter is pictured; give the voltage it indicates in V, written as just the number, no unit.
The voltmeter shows 17
